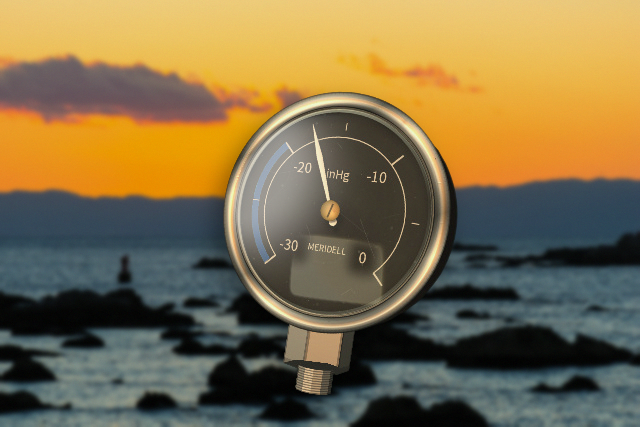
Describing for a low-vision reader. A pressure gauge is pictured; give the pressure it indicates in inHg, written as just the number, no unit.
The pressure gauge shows -17.5
